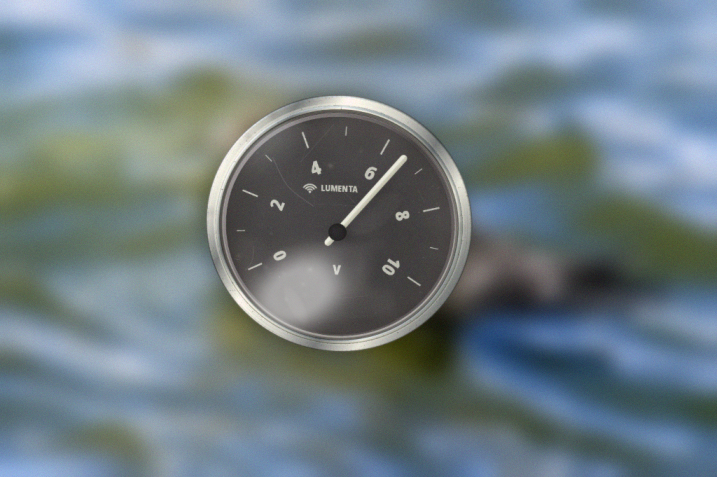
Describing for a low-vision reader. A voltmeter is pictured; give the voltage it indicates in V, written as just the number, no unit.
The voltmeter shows 6.5
